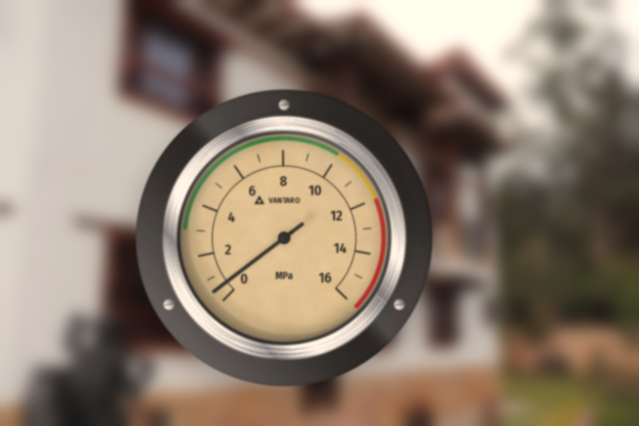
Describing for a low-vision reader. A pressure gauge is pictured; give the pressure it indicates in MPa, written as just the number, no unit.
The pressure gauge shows 0.5
